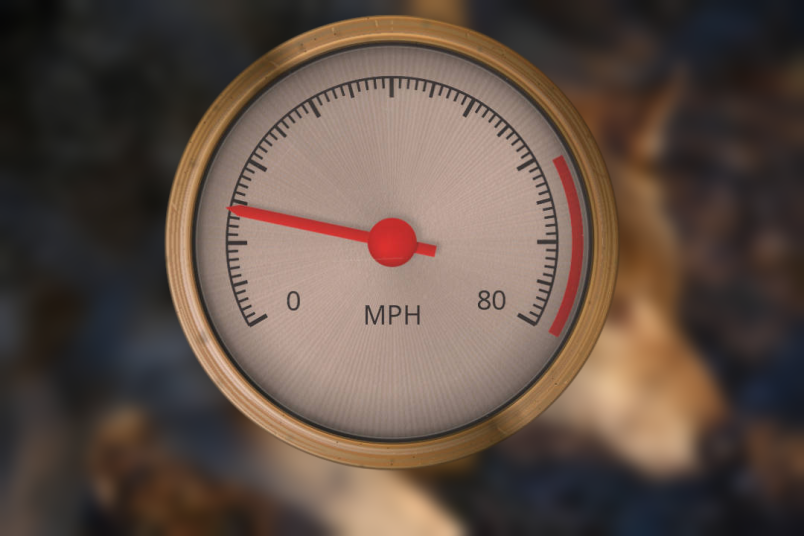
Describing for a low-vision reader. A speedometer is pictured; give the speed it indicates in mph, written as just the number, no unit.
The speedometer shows 14
